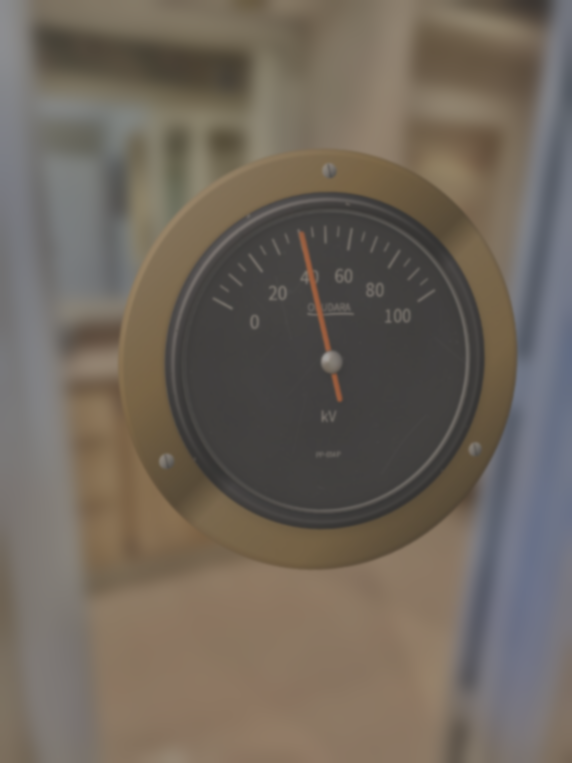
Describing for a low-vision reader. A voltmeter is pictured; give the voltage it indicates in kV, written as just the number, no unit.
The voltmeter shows 40
